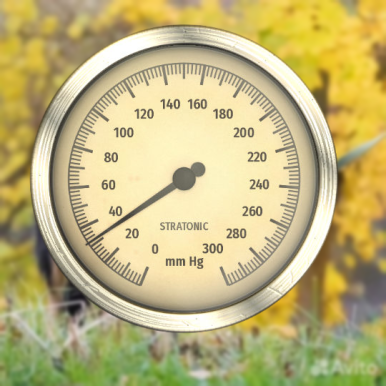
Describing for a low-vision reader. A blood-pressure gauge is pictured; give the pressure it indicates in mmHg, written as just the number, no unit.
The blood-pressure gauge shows 32
